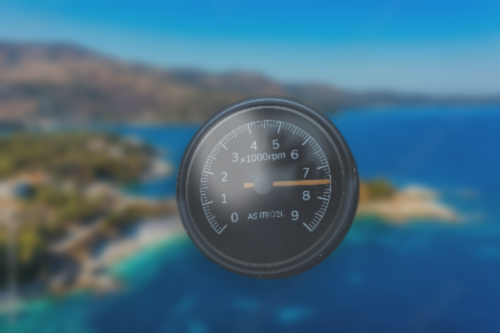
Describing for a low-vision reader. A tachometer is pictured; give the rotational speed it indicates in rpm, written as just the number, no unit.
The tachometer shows 7500
